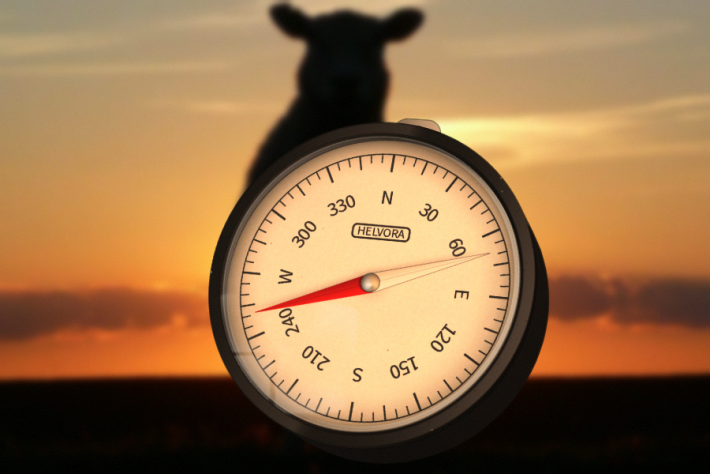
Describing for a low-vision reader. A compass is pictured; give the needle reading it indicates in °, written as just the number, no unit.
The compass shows 250
